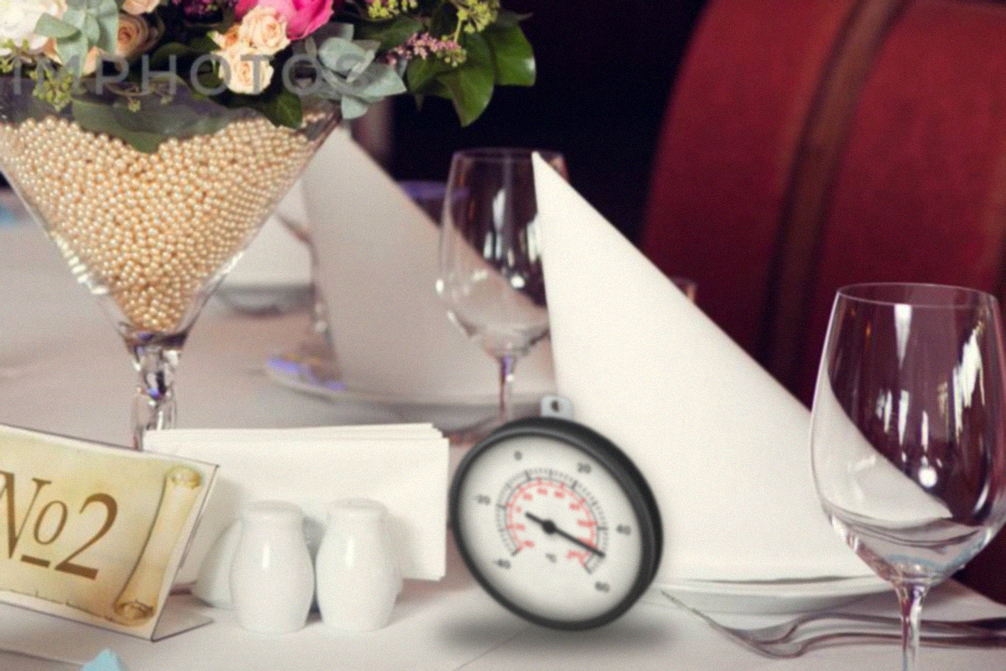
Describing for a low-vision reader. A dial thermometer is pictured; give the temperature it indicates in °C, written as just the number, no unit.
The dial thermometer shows 50
